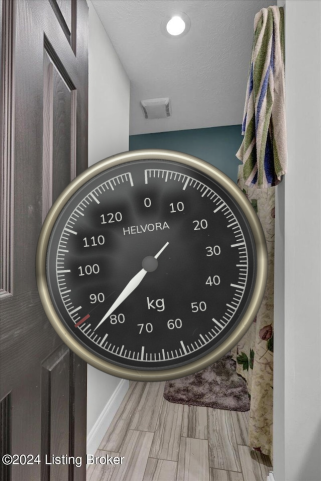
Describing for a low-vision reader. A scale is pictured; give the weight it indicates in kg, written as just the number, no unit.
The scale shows 83
